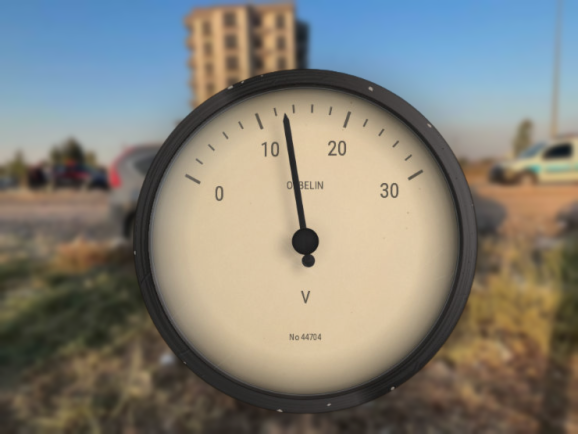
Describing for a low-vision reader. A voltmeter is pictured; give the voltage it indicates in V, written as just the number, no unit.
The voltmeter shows 13
